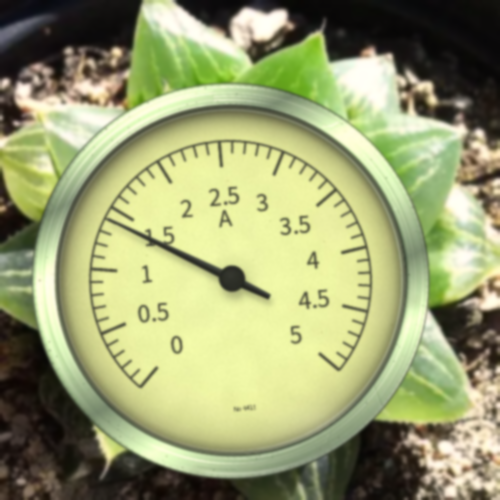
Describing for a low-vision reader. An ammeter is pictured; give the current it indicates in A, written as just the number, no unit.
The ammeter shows 1.4
